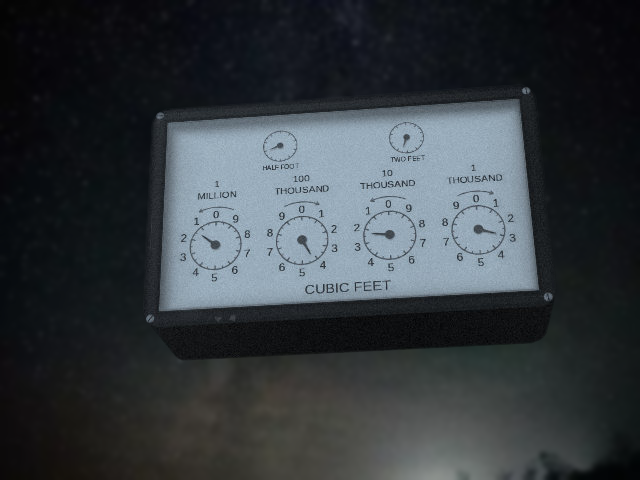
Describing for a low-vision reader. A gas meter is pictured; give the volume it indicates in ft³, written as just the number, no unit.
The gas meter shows 142300
